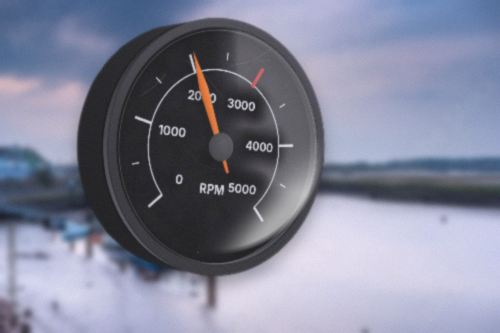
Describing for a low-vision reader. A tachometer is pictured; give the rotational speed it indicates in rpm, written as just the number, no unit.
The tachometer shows 2000
